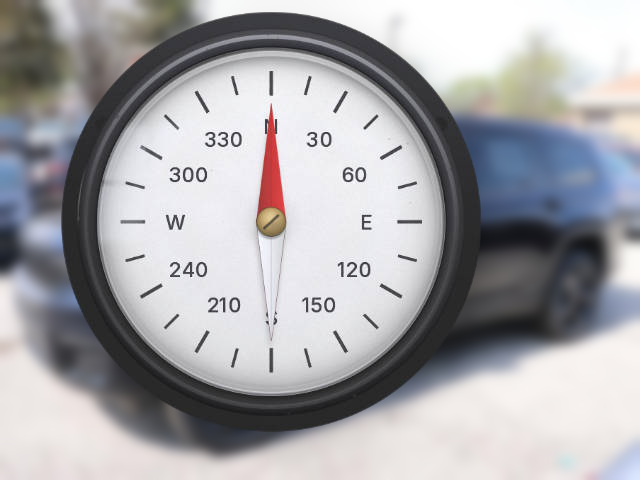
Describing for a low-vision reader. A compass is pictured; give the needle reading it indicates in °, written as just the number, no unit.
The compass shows 0
